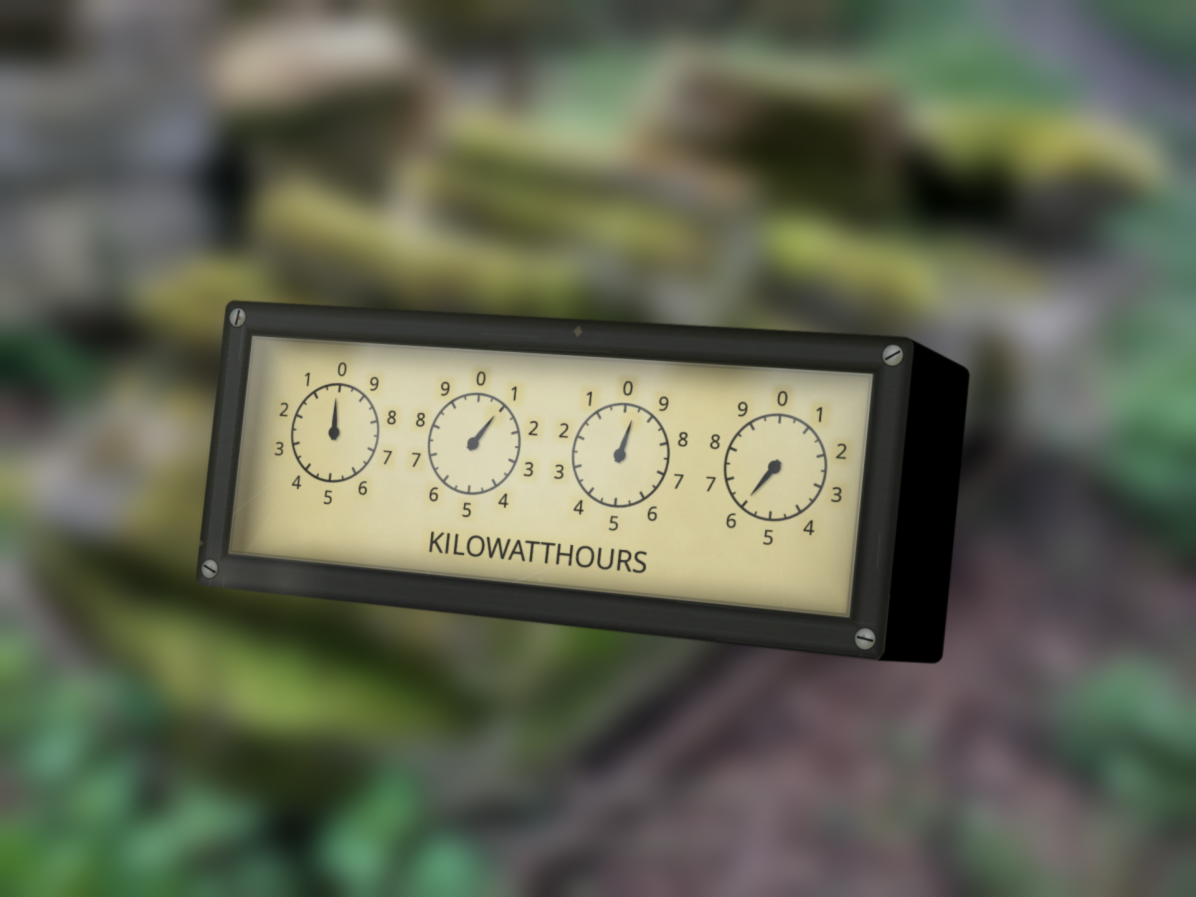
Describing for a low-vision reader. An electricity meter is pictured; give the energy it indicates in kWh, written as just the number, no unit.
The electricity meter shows 96
